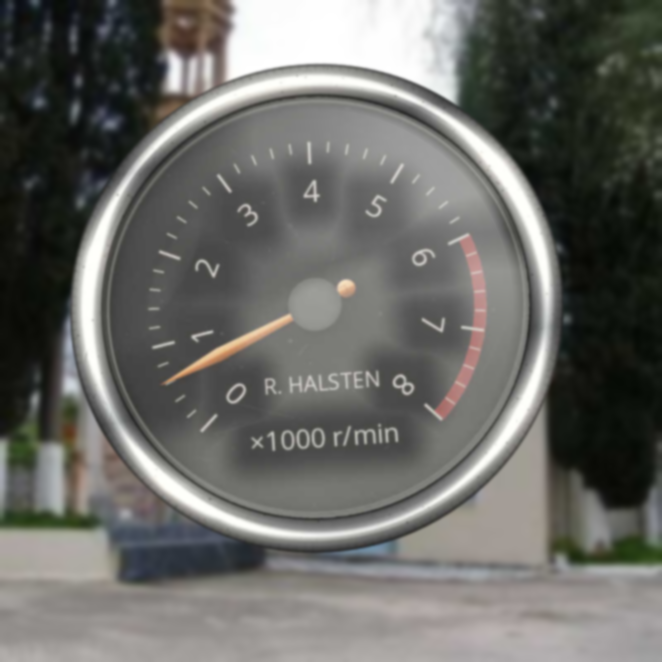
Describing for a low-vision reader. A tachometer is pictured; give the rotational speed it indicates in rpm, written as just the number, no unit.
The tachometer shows 600
